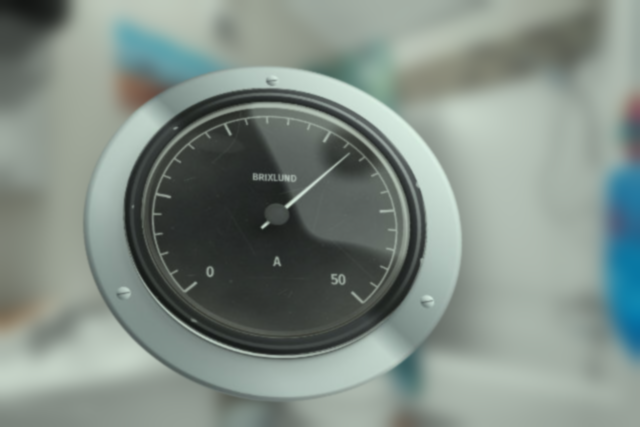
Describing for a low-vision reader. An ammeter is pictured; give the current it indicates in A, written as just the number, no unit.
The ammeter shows 33
